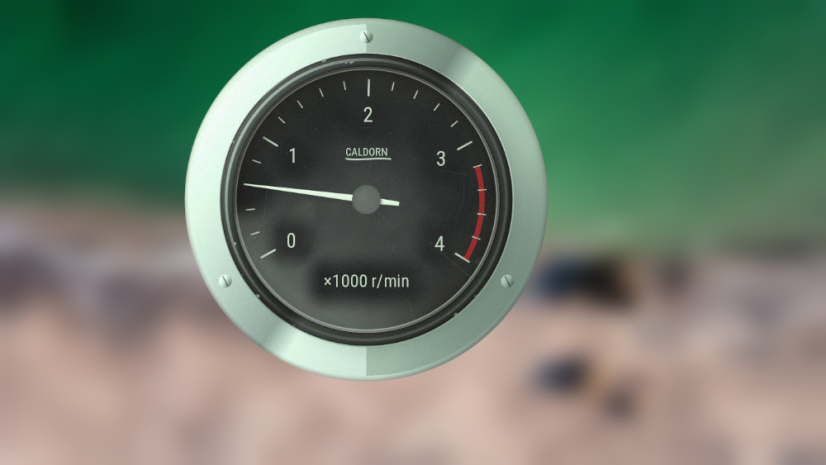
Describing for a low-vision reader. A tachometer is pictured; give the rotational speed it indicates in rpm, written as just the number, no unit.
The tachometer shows 600
